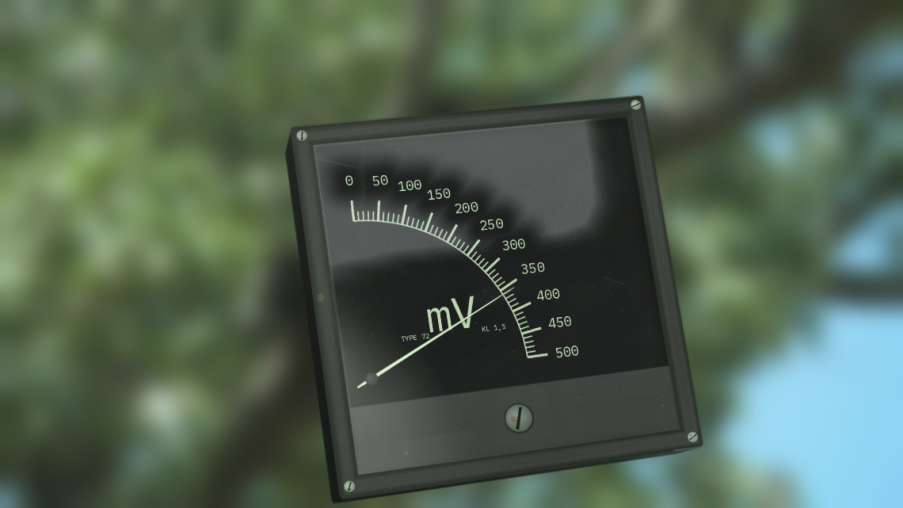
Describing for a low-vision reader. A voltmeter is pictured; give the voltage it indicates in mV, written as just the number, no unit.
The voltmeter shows 360
